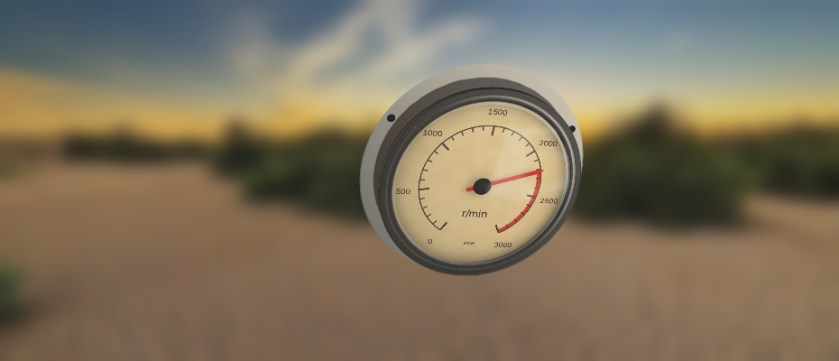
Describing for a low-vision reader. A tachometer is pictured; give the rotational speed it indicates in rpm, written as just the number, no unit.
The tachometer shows 2200
